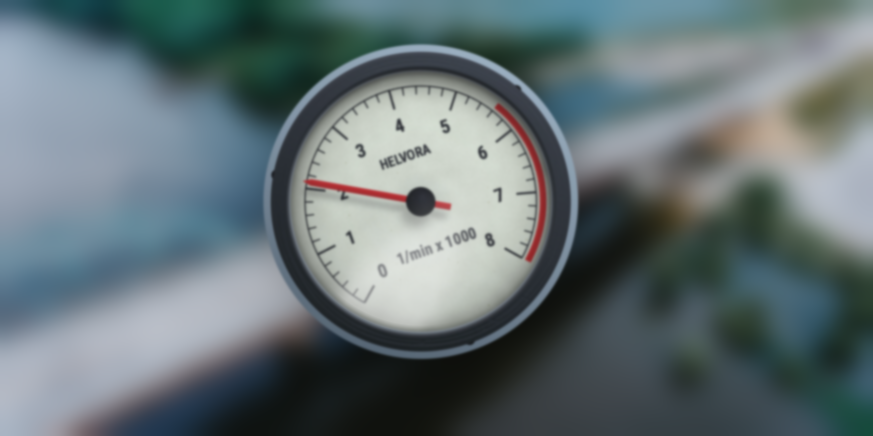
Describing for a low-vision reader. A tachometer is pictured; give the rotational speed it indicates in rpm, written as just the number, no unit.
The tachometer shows 2100
